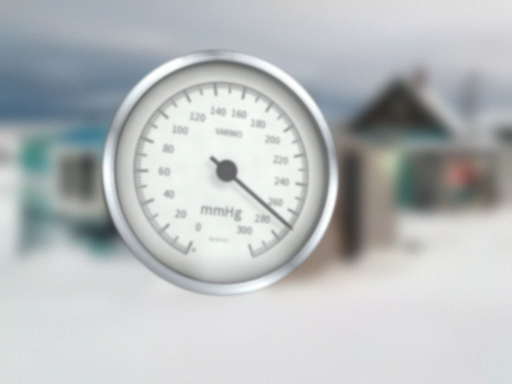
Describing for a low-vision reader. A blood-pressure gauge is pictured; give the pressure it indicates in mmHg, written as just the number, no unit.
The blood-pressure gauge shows 270
